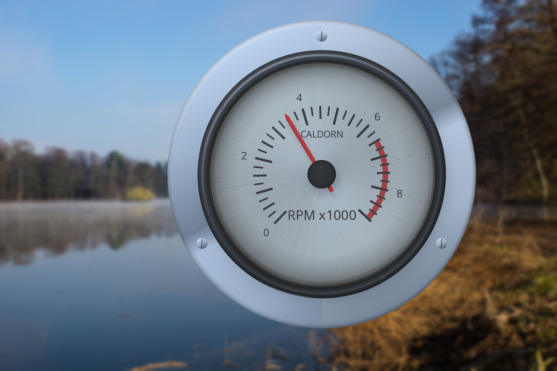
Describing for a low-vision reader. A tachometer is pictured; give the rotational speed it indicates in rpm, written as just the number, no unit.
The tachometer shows 3500
